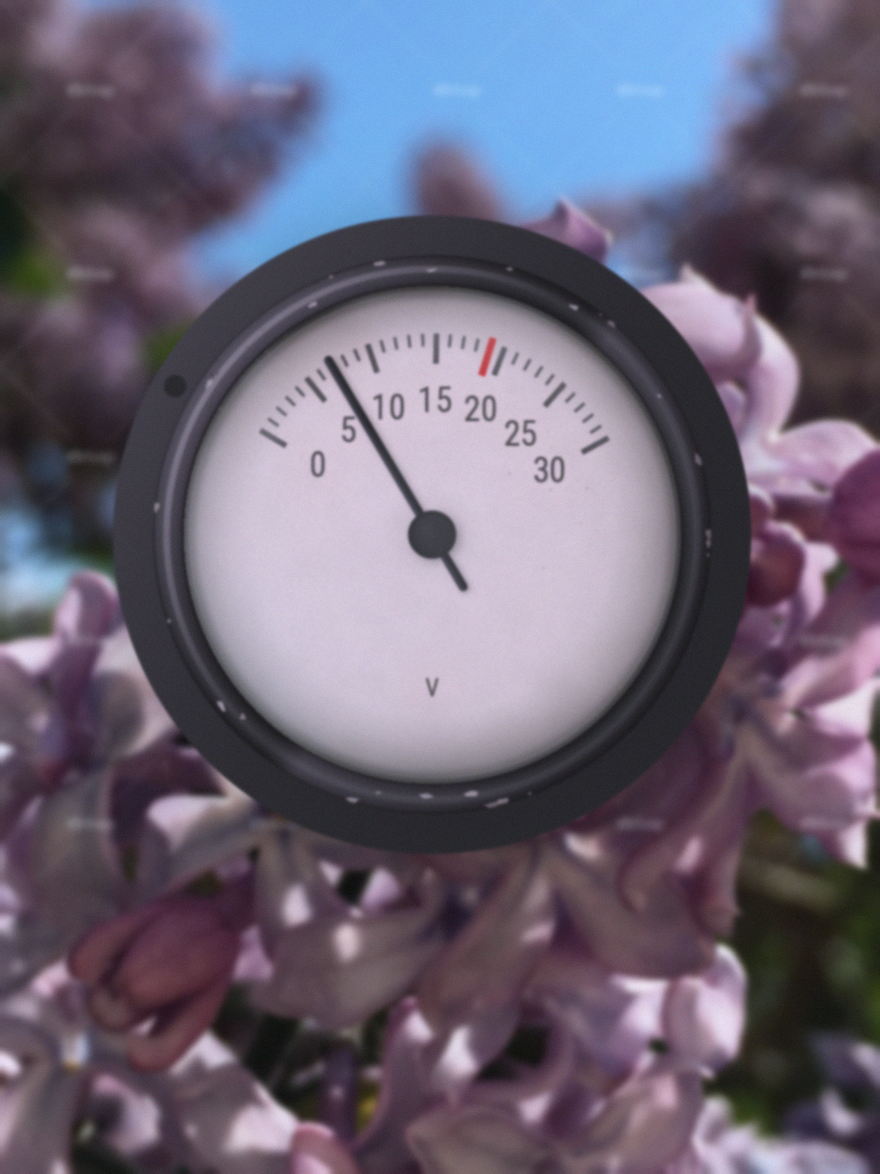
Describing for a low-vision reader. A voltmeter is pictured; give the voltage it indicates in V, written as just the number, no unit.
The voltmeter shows 7
